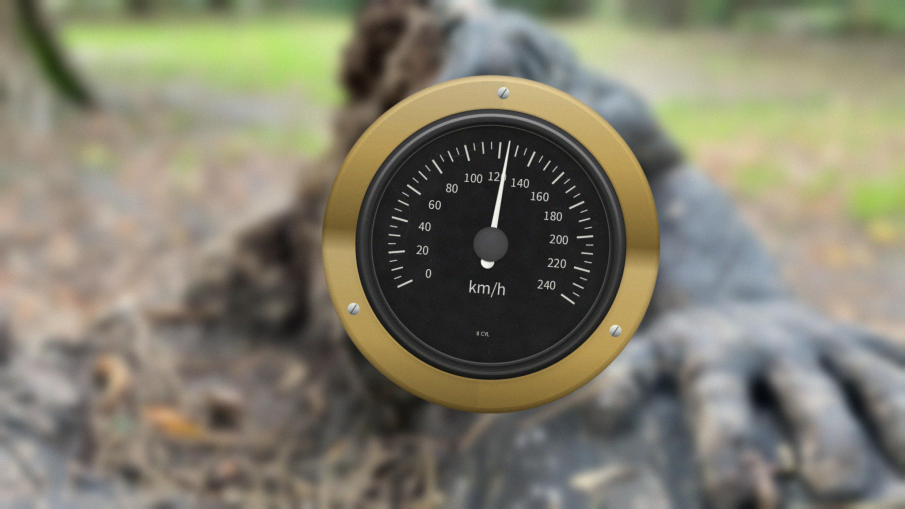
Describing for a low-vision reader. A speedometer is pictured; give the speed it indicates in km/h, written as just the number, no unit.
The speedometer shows 125
